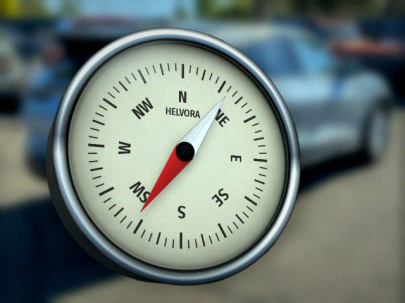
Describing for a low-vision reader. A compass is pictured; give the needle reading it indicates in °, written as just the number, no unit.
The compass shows 215
